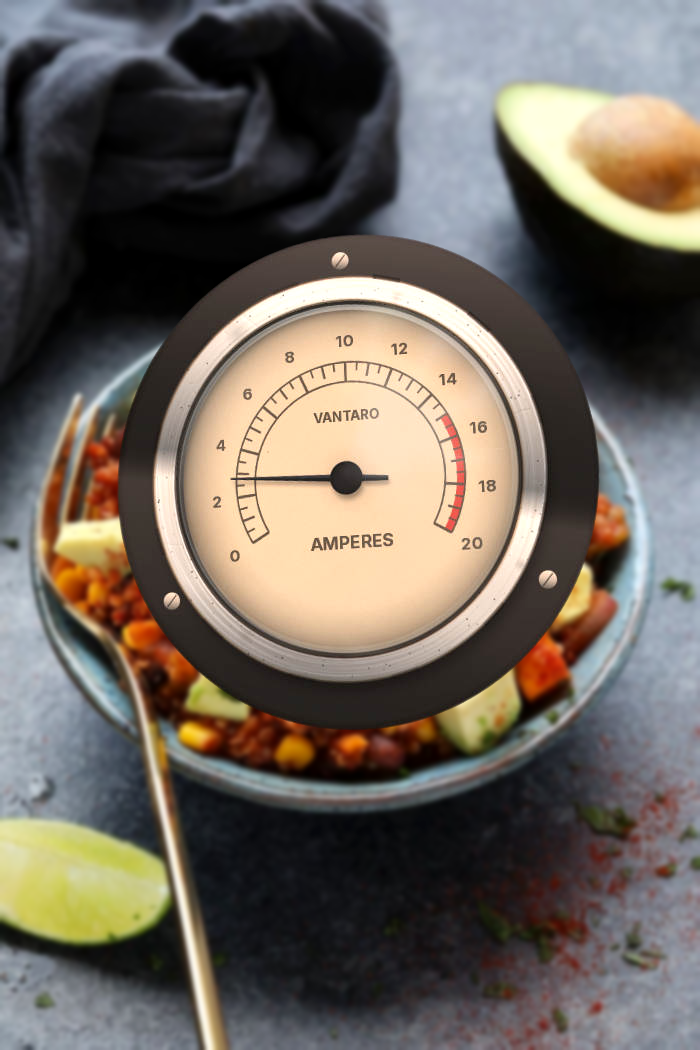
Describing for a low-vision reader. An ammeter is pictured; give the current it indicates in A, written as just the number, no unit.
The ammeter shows 2.75
